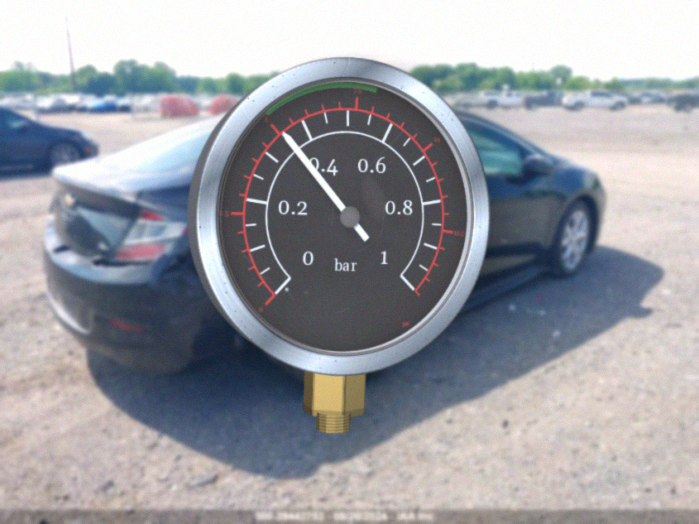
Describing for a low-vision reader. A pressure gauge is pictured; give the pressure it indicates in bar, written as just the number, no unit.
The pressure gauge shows 0.35
